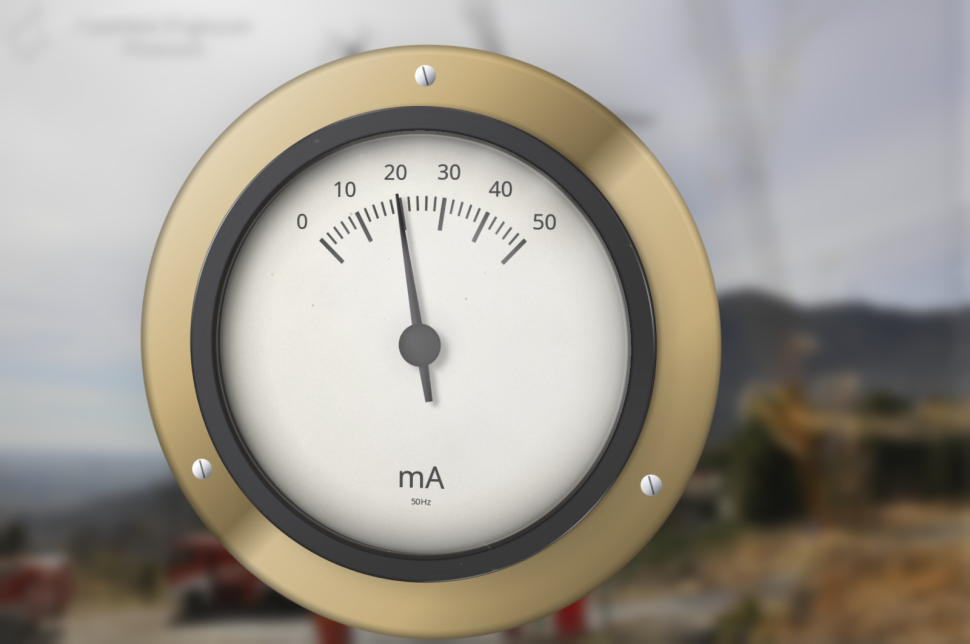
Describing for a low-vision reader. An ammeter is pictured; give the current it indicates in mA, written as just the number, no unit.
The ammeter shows 20
